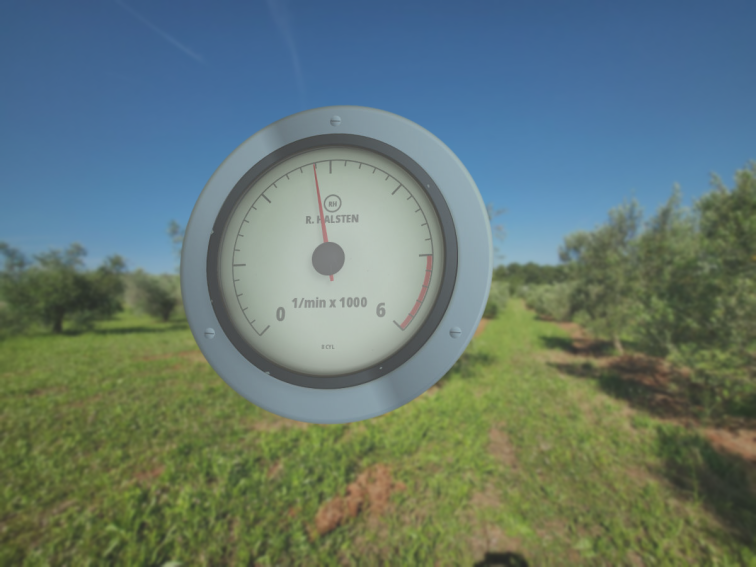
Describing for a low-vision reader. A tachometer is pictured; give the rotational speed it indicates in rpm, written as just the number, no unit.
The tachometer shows 2800
